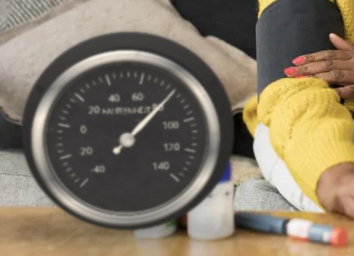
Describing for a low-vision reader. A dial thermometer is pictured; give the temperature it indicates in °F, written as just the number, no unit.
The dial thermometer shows 80
